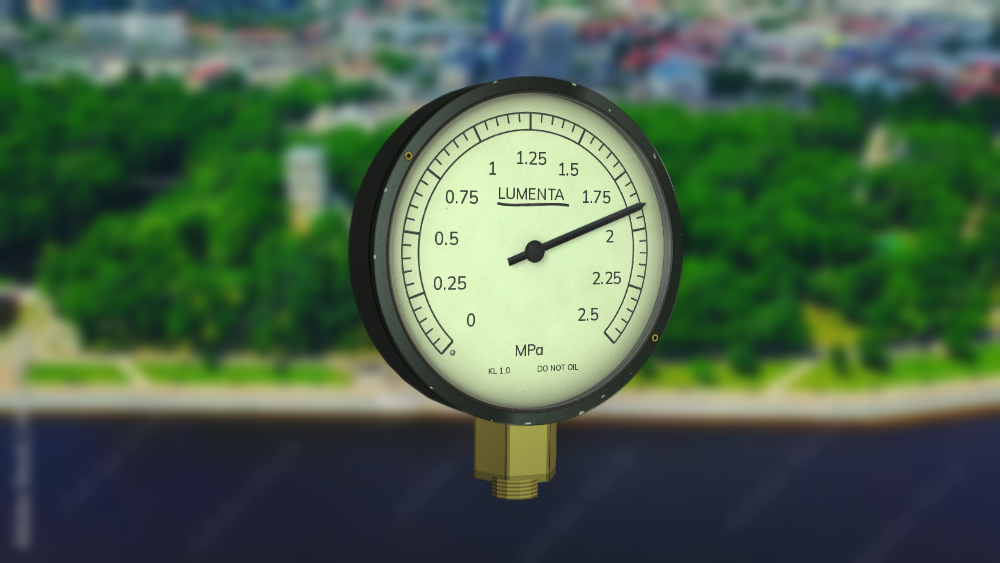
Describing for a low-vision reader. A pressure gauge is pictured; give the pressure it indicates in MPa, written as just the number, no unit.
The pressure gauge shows 1.9
